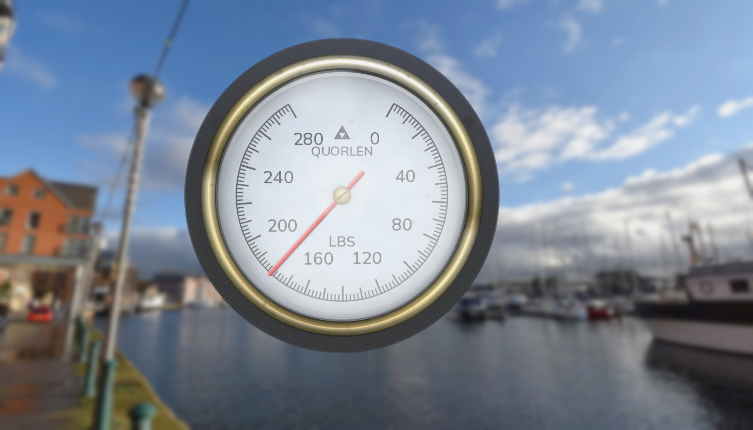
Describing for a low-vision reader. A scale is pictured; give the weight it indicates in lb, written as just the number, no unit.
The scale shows 180
